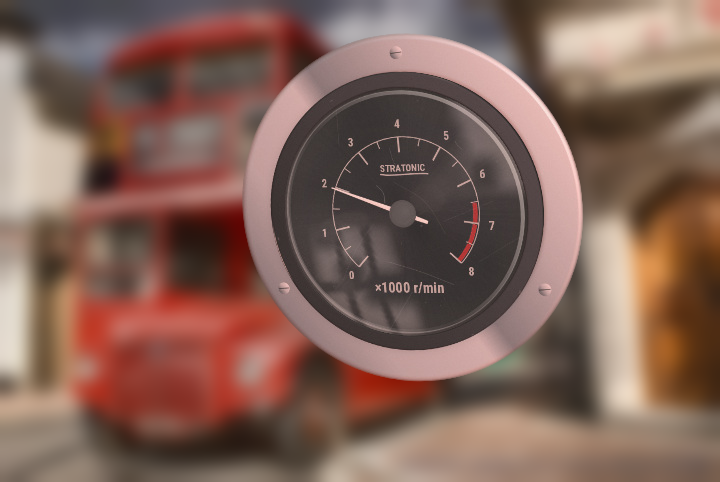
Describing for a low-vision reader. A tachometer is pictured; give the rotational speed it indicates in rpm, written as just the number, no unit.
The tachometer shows 2000
